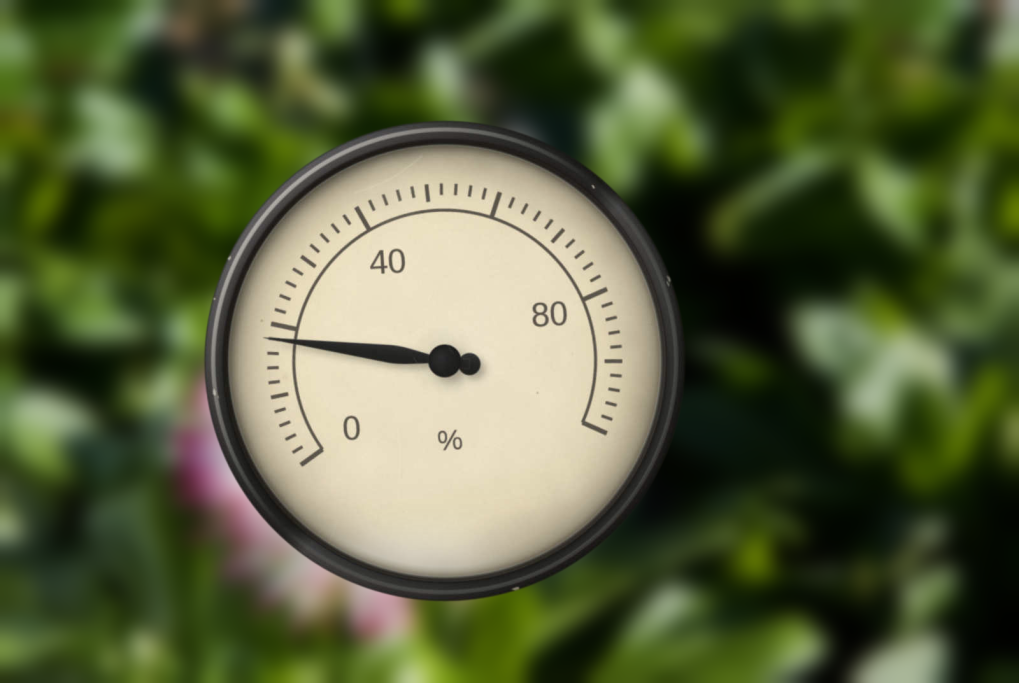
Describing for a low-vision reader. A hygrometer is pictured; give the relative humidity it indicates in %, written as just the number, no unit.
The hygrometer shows 18
